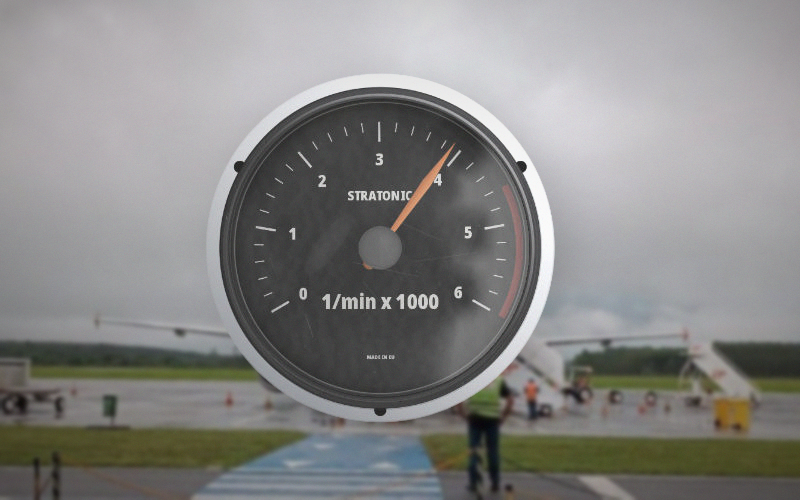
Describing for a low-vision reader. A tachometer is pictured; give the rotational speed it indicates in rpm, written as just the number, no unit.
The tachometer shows 3900
